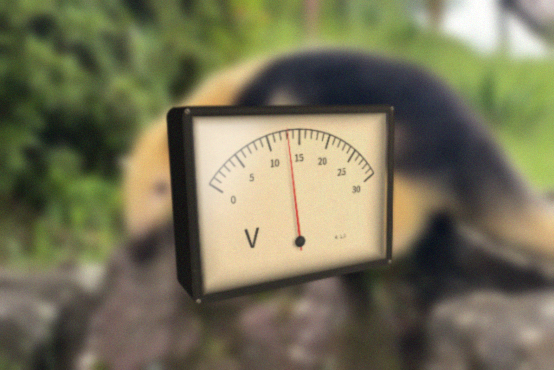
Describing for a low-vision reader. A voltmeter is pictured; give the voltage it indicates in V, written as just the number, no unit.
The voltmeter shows 13
